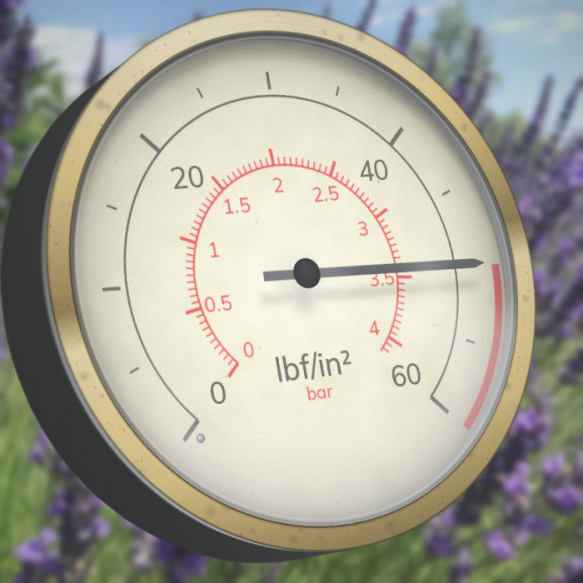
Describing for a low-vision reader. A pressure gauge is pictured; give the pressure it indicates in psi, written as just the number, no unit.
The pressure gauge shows 50
